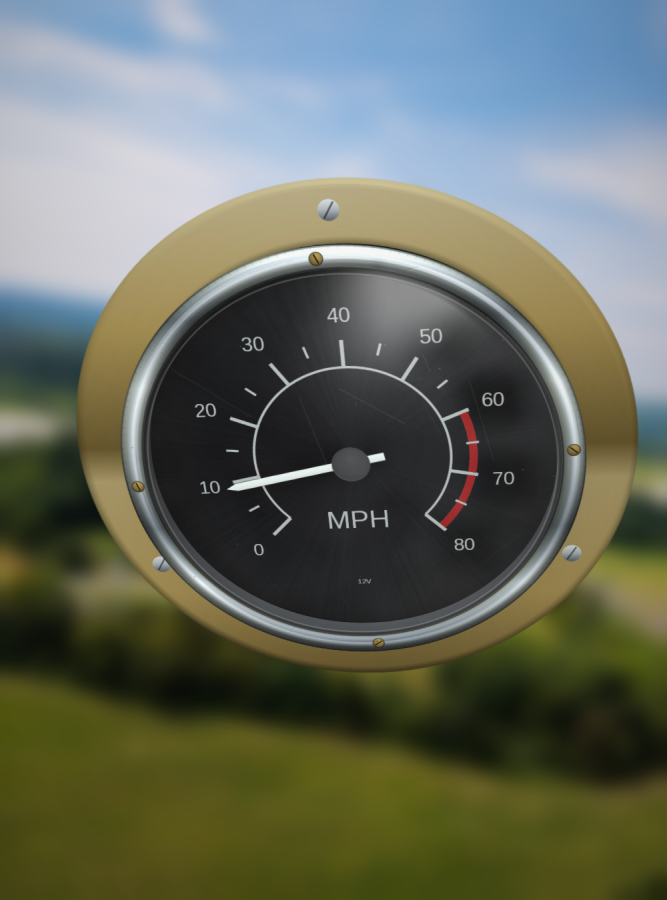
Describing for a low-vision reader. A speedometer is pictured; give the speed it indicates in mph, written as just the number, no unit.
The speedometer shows 10
